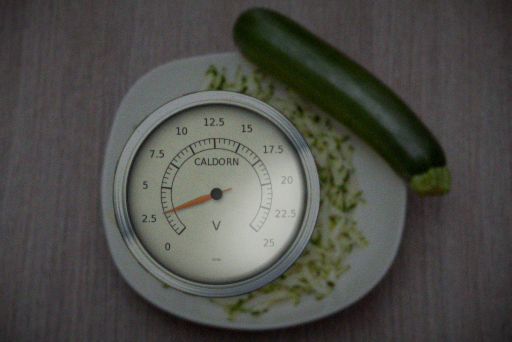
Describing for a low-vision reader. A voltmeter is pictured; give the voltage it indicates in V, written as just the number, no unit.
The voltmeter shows 2.5
